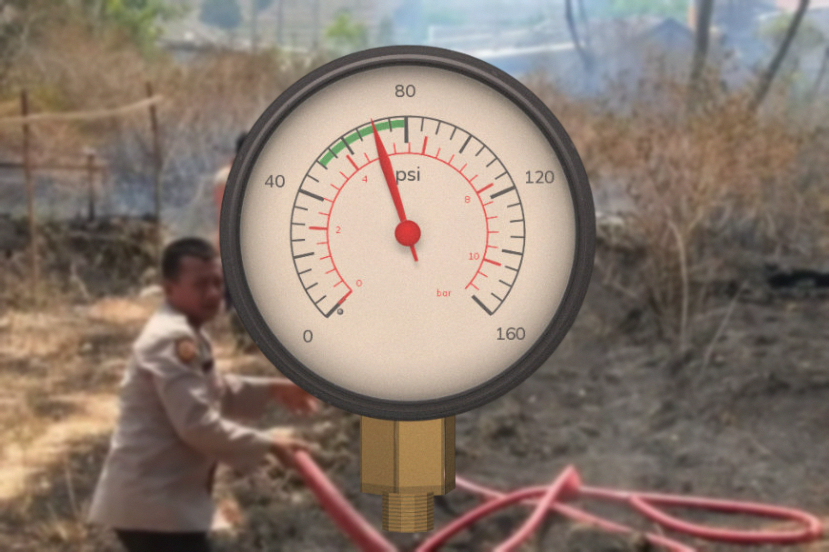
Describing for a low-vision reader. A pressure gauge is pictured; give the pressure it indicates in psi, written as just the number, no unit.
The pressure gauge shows 70
